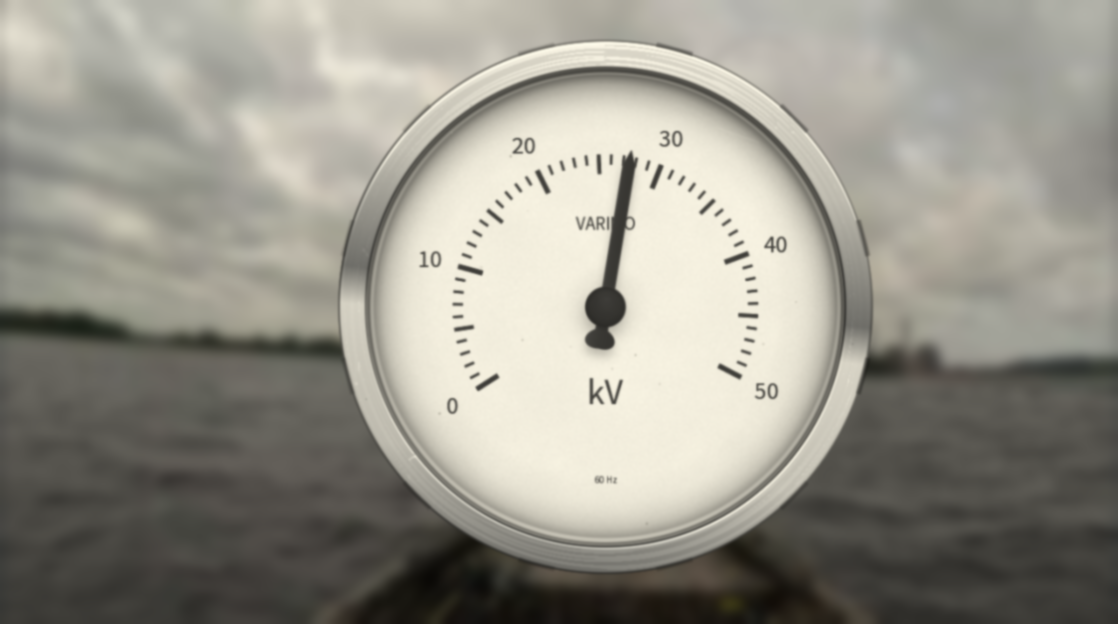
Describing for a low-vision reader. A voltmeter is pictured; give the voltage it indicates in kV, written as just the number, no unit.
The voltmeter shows 27.5
